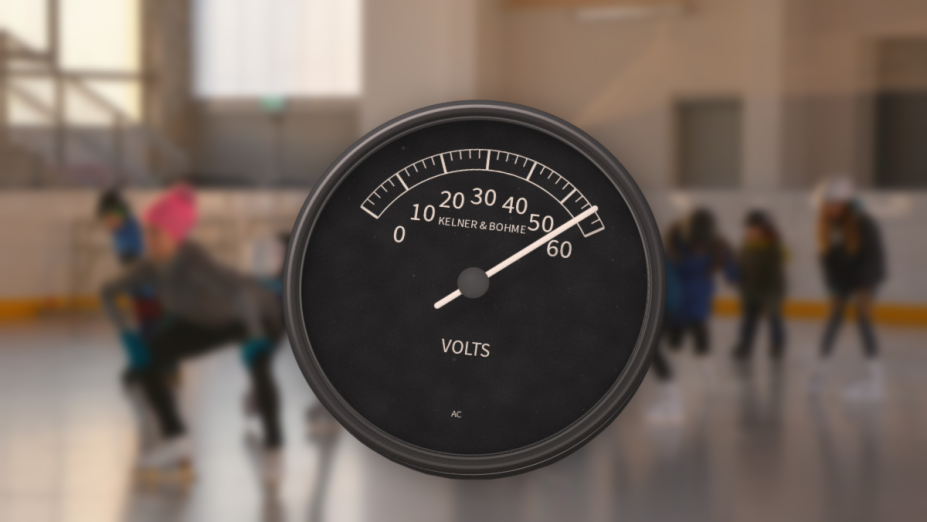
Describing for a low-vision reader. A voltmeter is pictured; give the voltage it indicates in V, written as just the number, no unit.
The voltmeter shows 56
